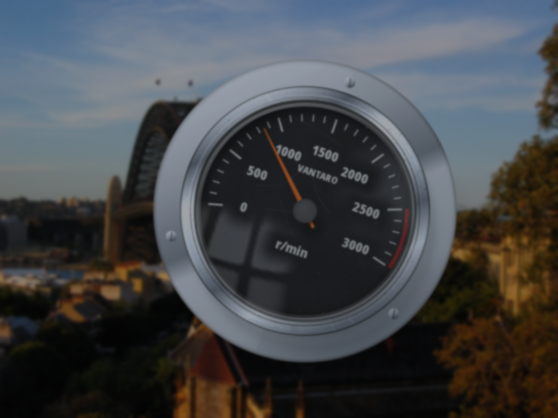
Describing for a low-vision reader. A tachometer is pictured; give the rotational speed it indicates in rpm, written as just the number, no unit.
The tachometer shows 850
